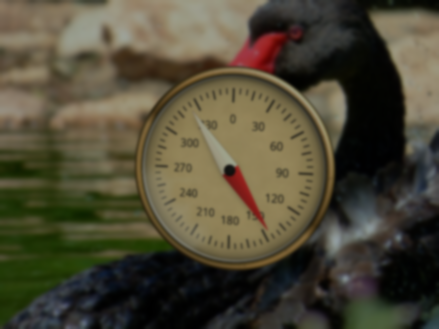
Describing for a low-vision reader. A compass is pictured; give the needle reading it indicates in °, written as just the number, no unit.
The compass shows 145
